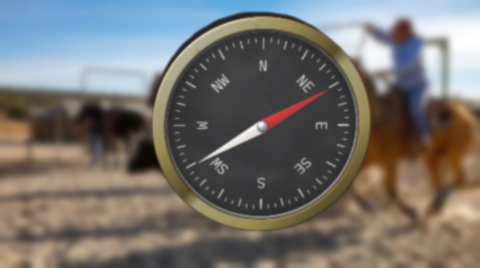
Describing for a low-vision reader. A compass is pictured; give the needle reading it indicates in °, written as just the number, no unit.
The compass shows 60
